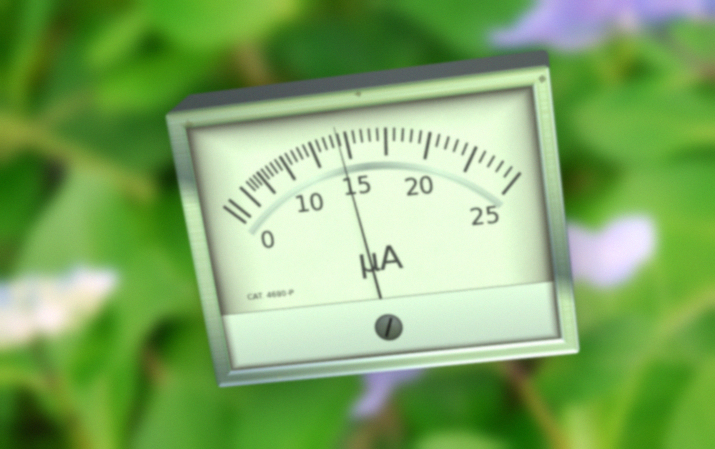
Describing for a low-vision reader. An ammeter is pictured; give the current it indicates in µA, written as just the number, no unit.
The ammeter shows 14.5
